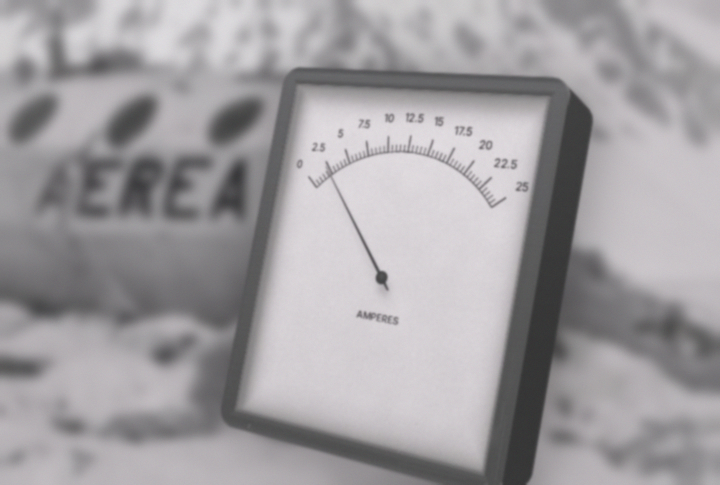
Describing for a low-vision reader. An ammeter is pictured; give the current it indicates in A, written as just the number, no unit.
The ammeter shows 2.5
